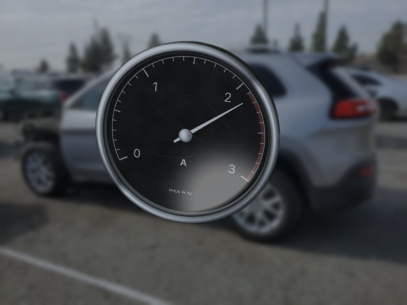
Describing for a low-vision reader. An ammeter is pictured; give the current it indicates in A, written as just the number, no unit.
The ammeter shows 2.15
